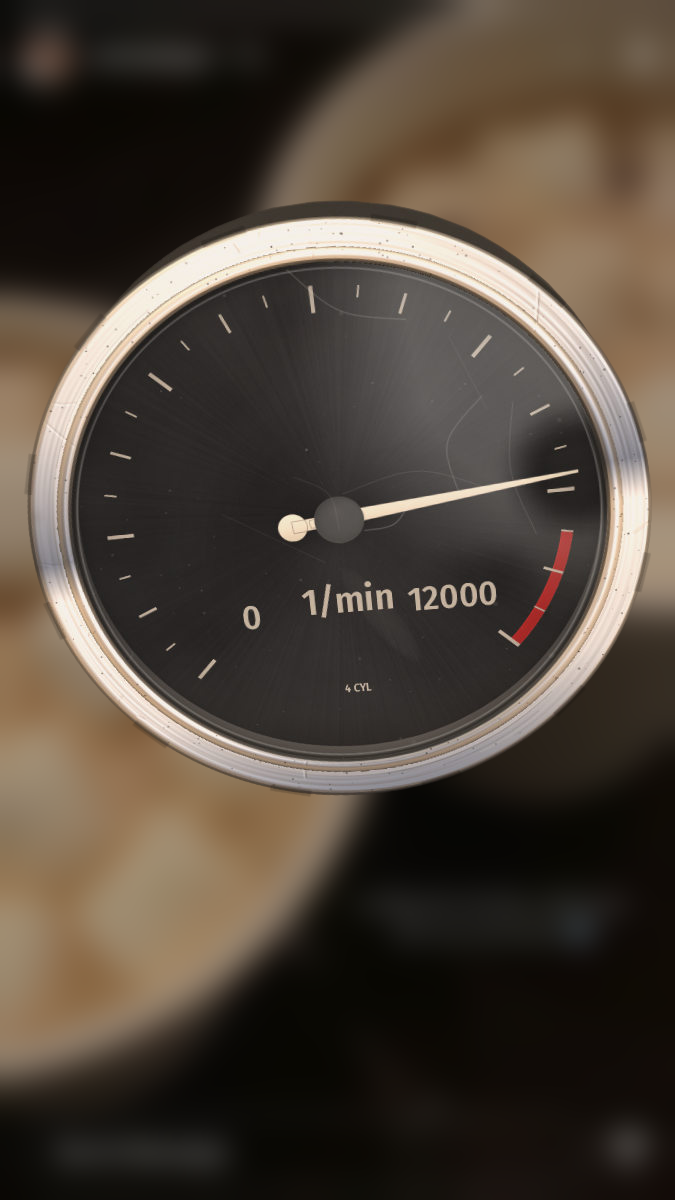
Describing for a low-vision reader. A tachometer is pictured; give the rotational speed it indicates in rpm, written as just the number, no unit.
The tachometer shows 9750
